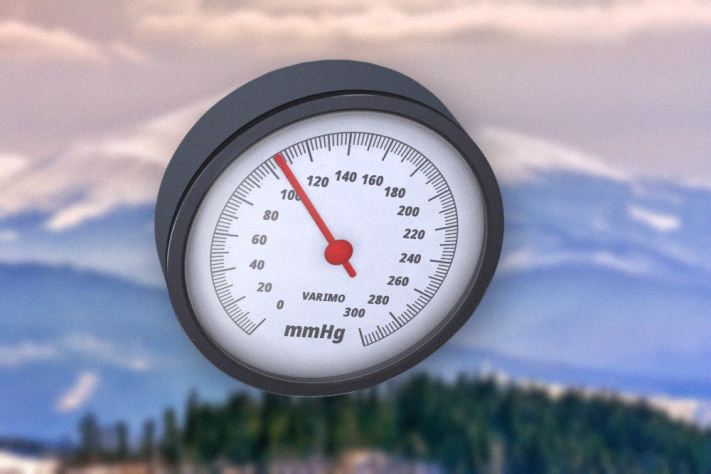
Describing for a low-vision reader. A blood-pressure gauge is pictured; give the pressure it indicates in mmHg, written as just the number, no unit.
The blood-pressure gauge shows 106
